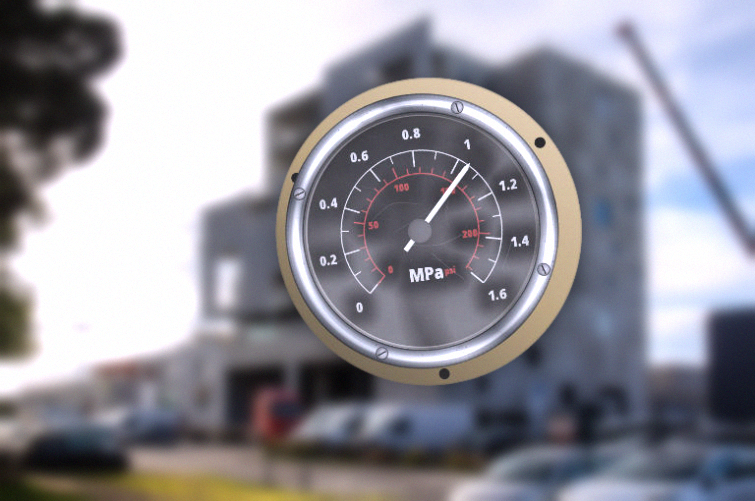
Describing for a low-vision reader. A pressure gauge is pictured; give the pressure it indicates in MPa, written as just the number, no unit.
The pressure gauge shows 1.05
